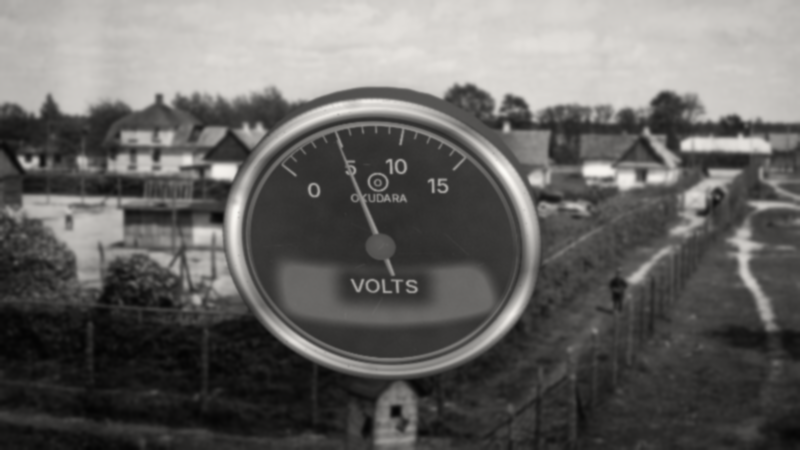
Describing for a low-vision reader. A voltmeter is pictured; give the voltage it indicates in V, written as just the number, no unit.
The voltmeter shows 5
